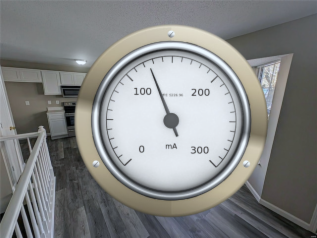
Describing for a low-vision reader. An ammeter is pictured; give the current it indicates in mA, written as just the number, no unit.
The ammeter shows 125
